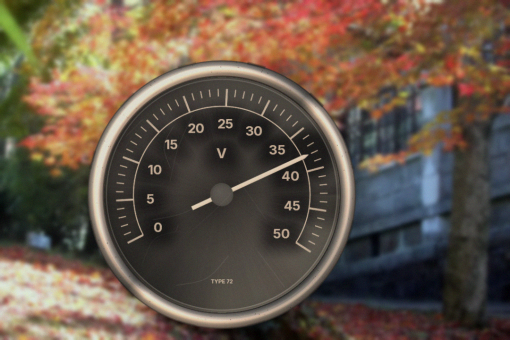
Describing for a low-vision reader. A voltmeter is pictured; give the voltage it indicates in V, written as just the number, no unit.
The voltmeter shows 38
